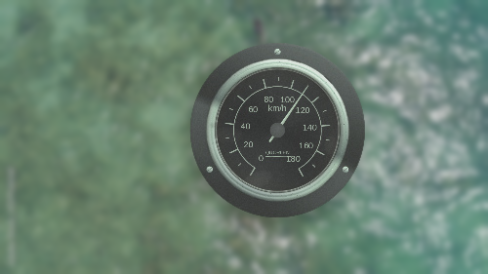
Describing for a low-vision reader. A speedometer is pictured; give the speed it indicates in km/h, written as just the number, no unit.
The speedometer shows 110
